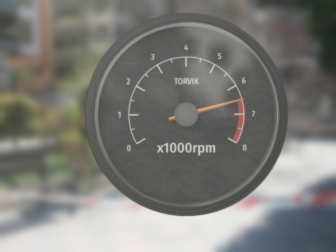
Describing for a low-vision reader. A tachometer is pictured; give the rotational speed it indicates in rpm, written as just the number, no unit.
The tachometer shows 6500
